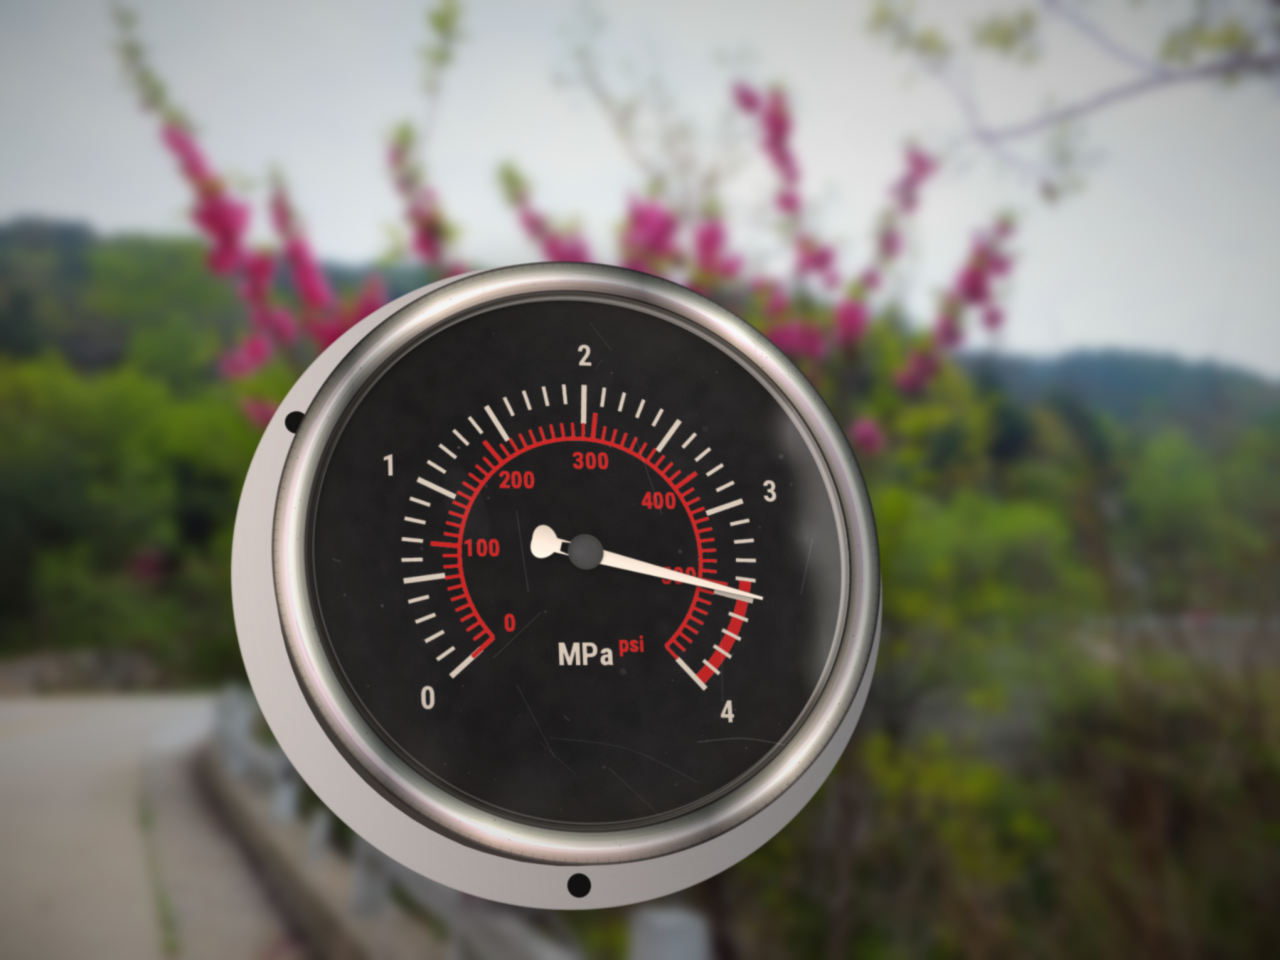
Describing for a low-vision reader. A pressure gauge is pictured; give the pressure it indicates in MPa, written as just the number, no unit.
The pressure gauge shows 3.5
